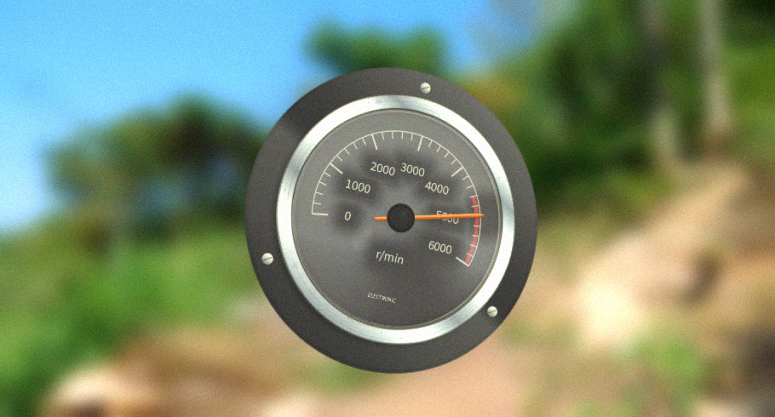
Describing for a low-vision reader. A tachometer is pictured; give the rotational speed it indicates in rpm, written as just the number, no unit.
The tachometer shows 5000
